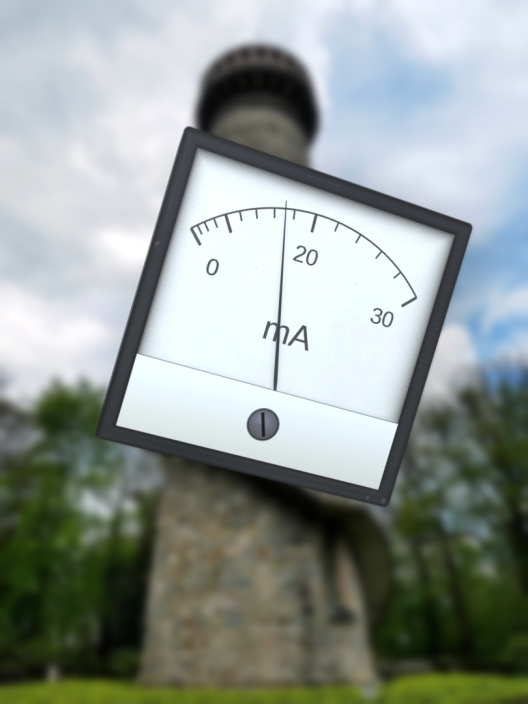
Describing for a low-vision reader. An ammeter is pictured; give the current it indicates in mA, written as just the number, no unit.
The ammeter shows 17
